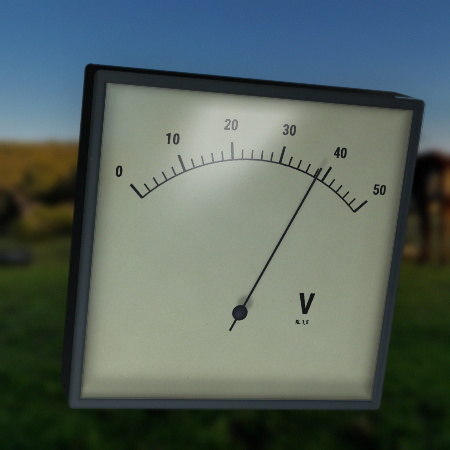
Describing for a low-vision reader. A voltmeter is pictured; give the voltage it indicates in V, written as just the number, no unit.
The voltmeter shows 38
